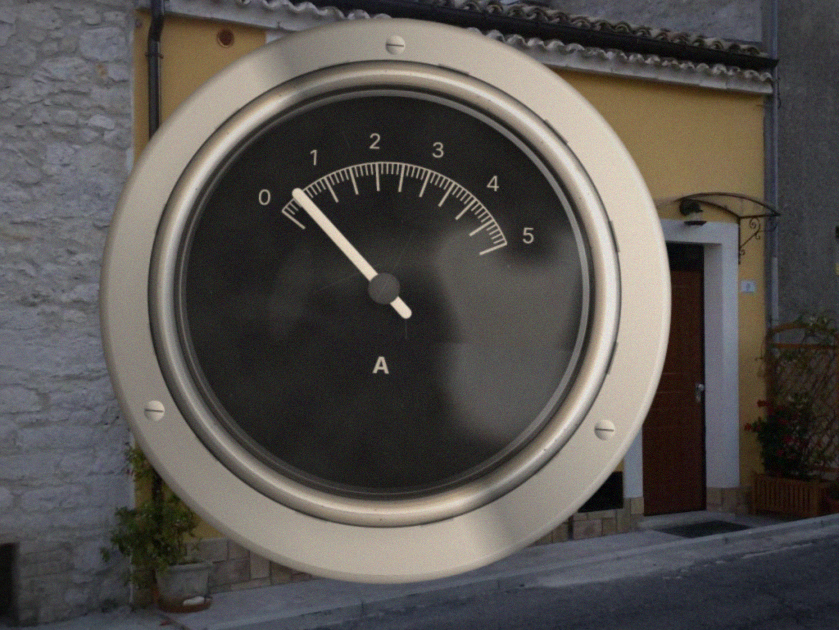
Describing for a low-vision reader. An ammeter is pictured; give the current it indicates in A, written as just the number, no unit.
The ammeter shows 0.4
